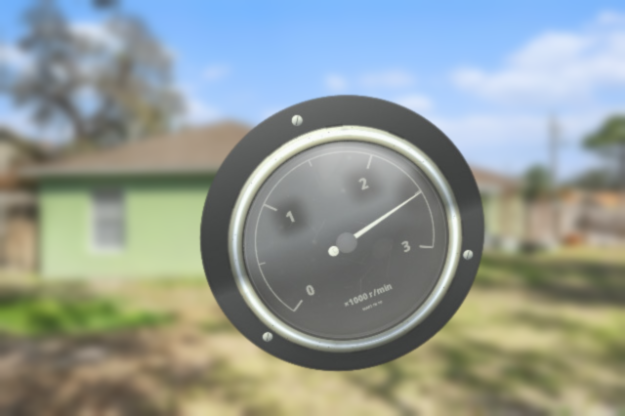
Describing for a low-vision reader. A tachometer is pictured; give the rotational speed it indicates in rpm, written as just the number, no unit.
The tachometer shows 2500
